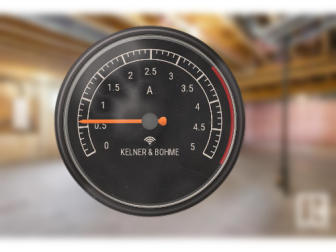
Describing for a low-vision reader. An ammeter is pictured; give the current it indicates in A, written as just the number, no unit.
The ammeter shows 0.6
